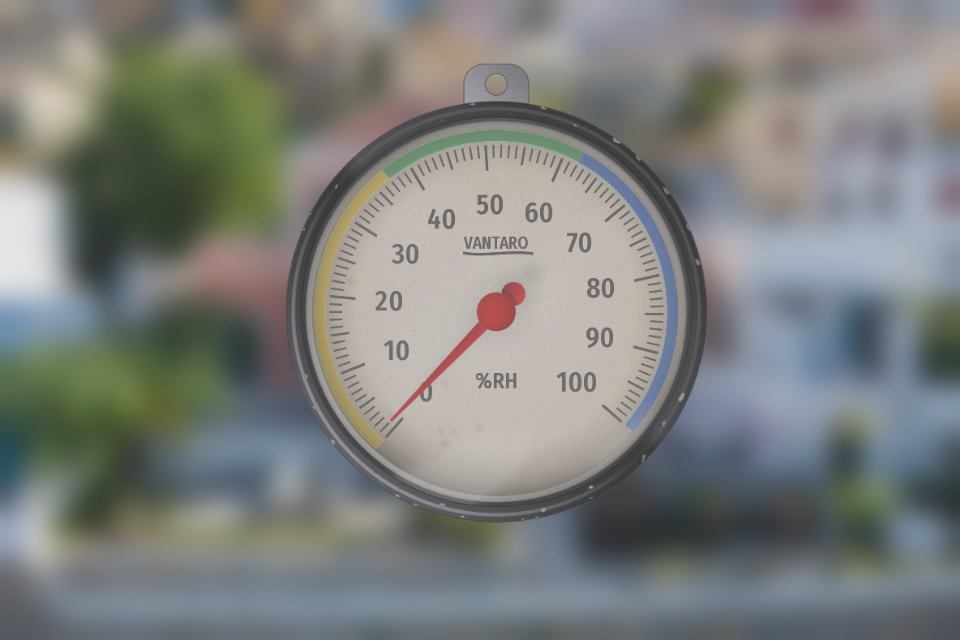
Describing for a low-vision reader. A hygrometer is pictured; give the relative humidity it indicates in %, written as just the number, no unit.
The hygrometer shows 1
